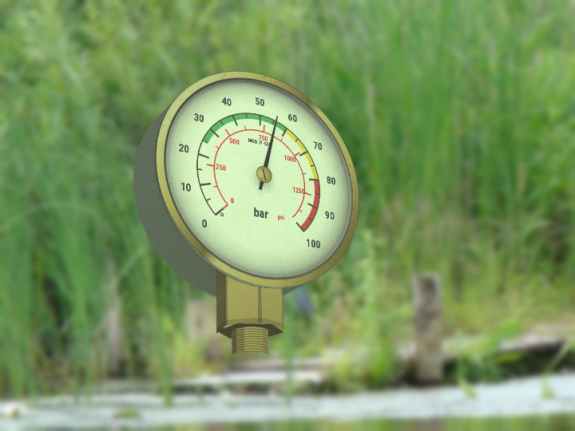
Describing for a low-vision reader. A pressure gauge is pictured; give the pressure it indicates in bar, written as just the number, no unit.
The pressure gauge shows 55
